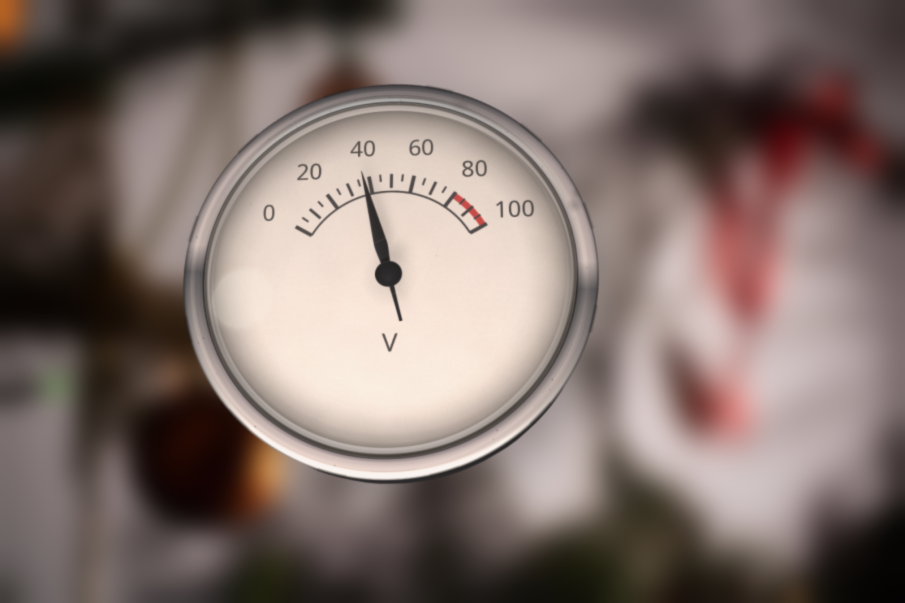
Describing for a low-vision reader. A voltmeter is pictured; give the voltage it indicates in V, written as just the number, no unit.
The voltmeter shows 37.5
